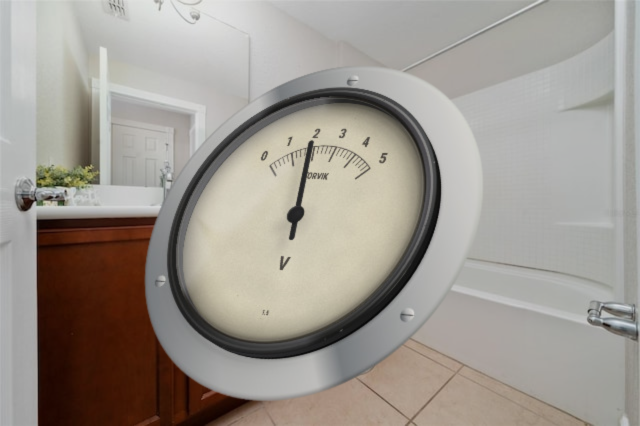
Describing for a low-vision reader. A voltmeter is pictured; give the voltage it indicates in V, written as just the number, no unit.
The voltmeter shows 2
